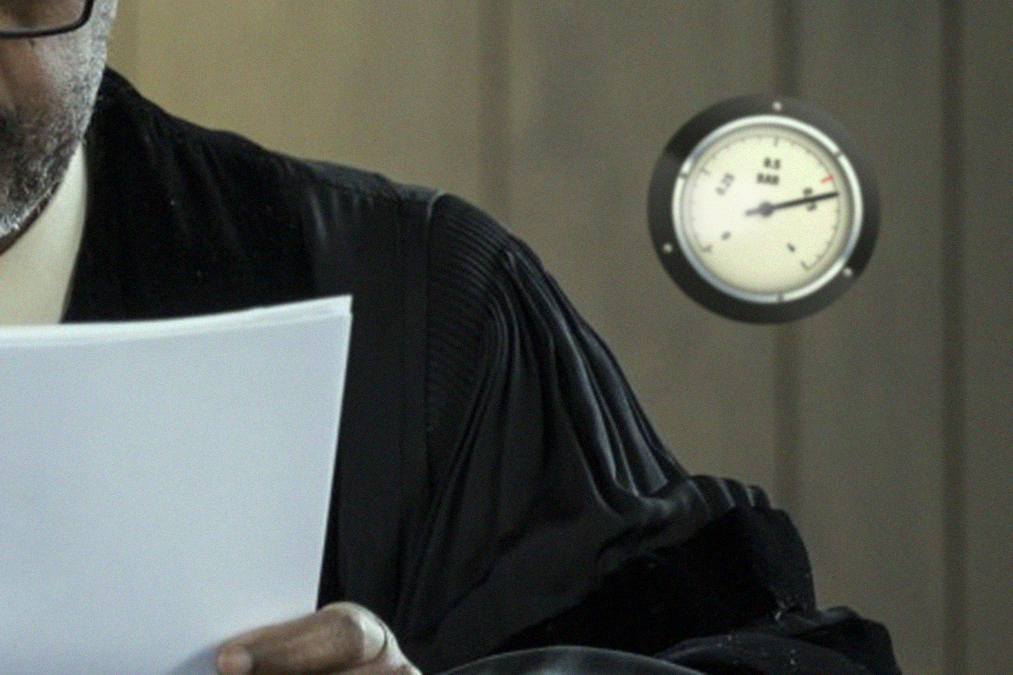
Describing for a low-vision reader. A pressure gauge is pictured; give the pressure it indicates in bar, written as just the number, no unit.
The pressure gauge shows 0.75
